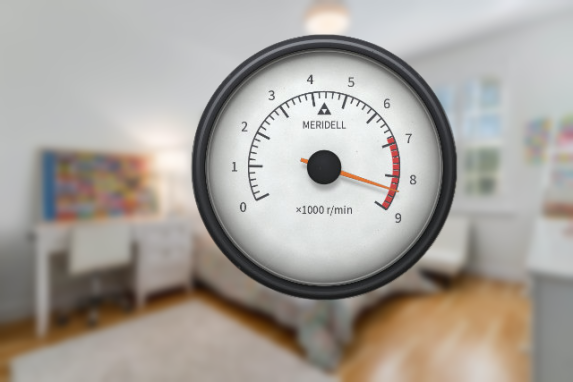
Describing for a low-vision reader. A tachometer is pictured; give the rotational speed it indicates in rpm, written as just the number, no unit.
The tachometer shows 8400
